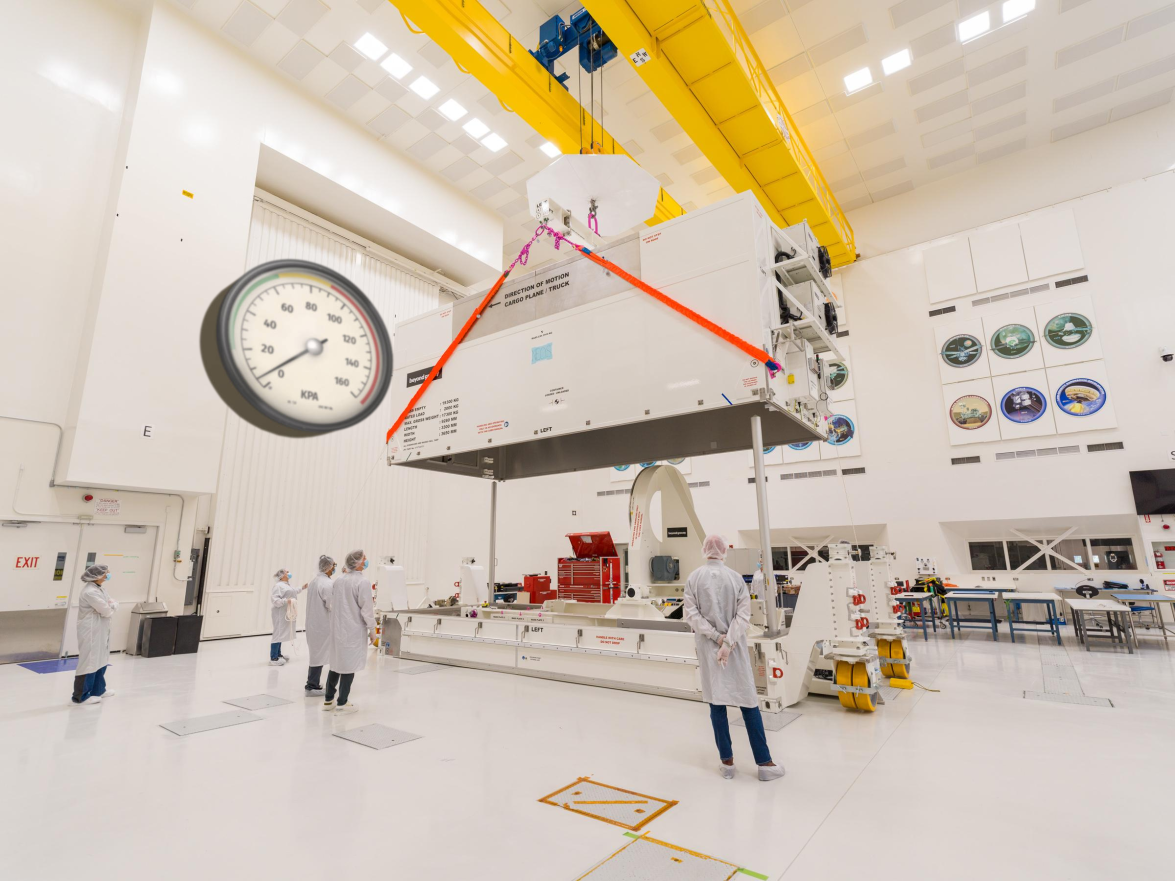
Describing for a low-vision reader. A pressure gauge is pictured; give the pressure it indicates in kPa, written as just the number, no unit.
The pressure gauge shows 5
